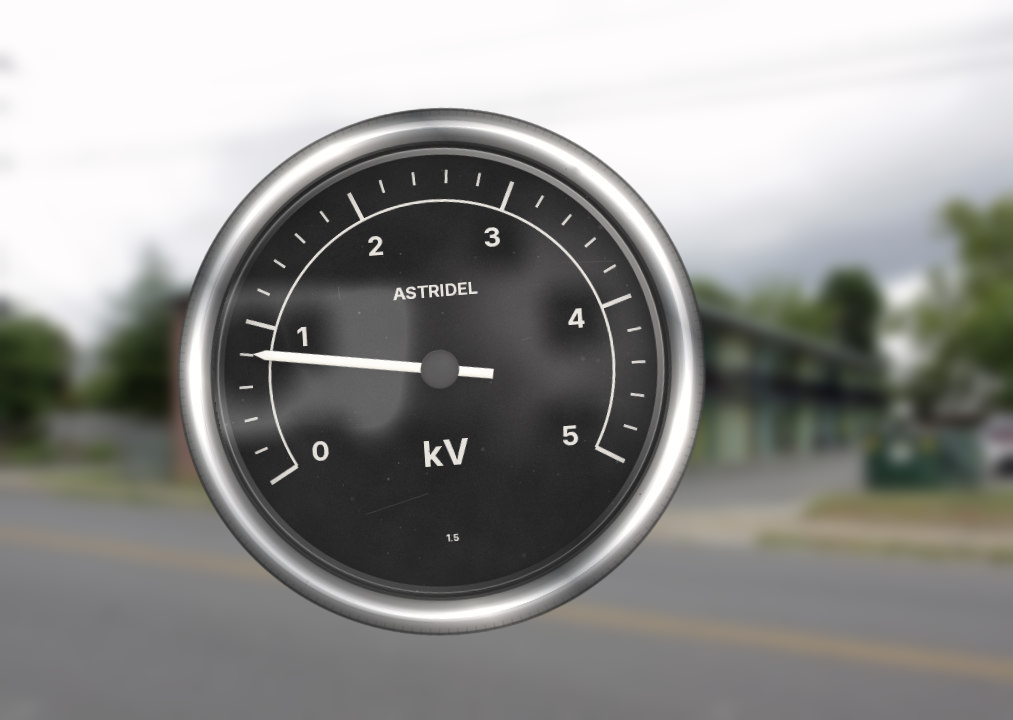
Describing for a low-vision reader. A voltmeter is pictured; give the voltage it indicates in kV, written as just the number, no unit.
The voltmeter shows 0.8
